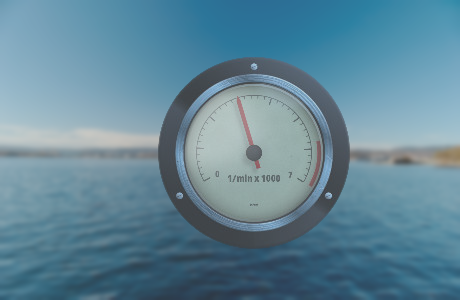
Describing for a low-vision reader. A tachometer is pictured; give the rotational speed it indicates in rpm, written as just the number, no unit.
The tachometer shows 3000
